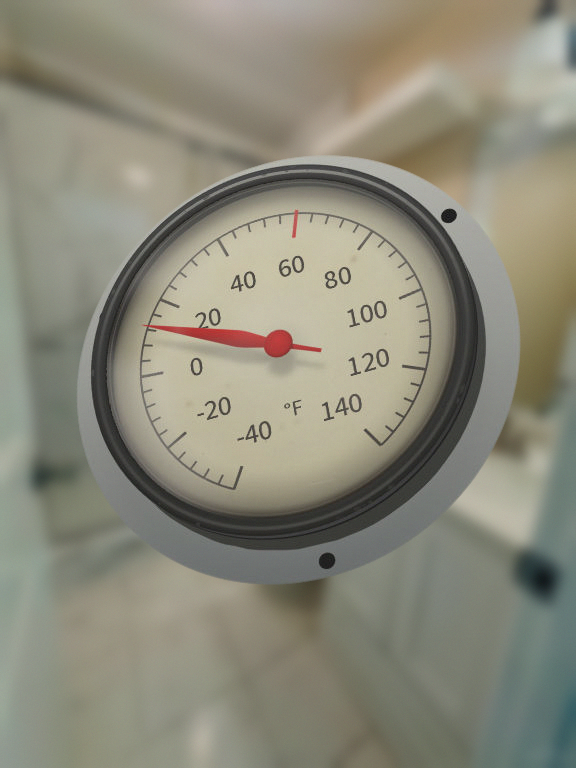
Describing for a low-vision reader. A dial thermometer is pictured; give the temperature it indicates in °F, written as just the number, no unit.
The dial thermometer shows 12
